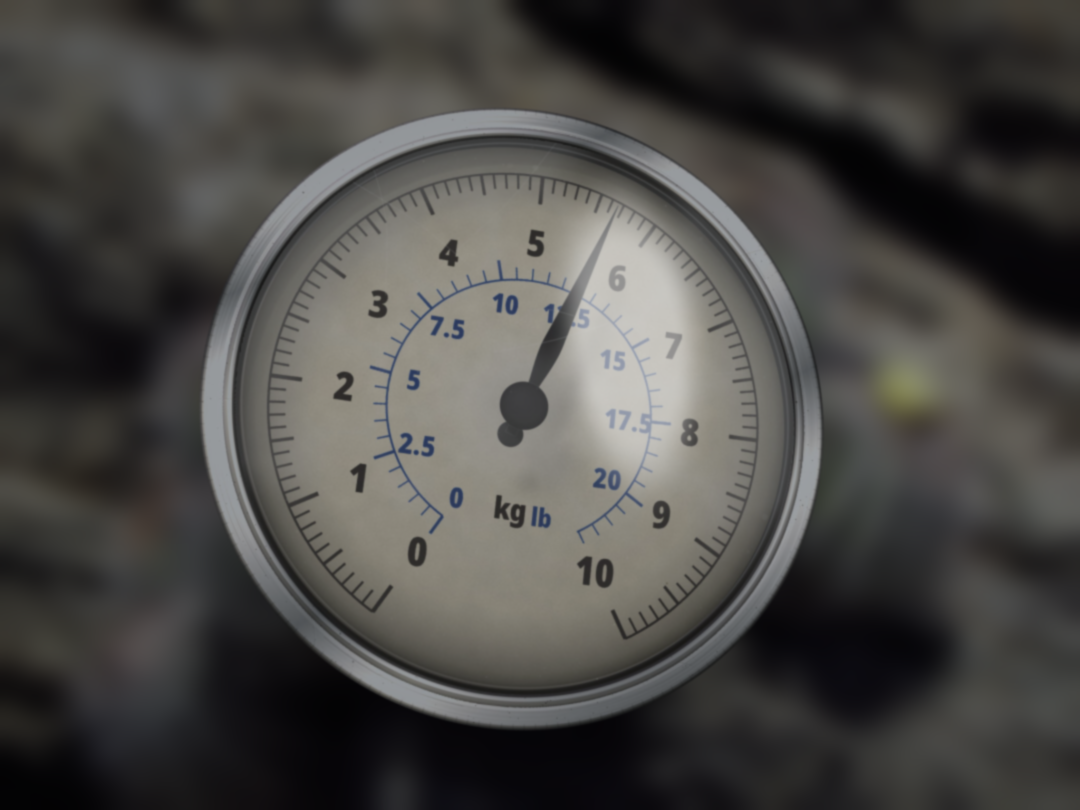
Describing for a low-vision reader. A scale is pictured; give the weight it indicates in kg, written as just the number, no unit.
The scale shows 5.65
